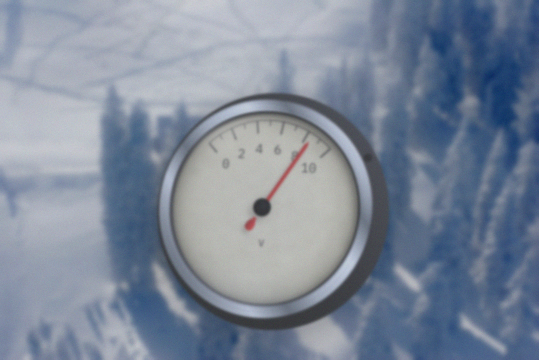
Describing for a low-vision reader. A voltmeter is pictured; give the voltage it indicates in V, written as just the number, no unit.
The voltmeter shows 8.5
